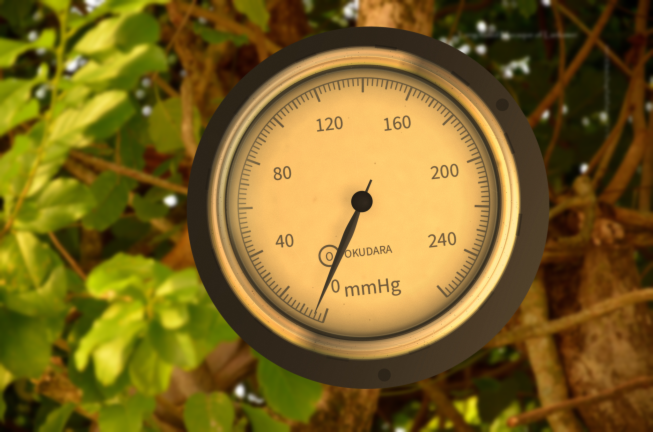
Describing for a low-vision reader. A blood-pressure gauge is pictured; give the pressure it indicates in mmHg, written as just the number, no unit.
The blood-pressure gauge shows 4
